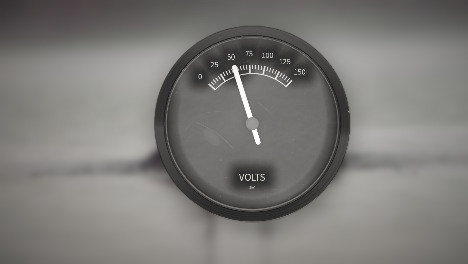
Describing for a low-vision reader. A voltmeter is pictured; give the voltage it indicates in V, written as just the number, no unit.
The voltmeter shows 50
